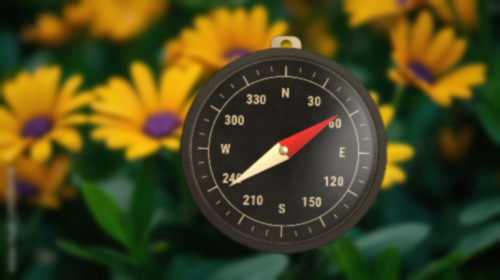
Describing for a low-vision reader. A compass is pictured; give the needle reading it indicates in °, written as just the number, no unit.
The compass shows 55
